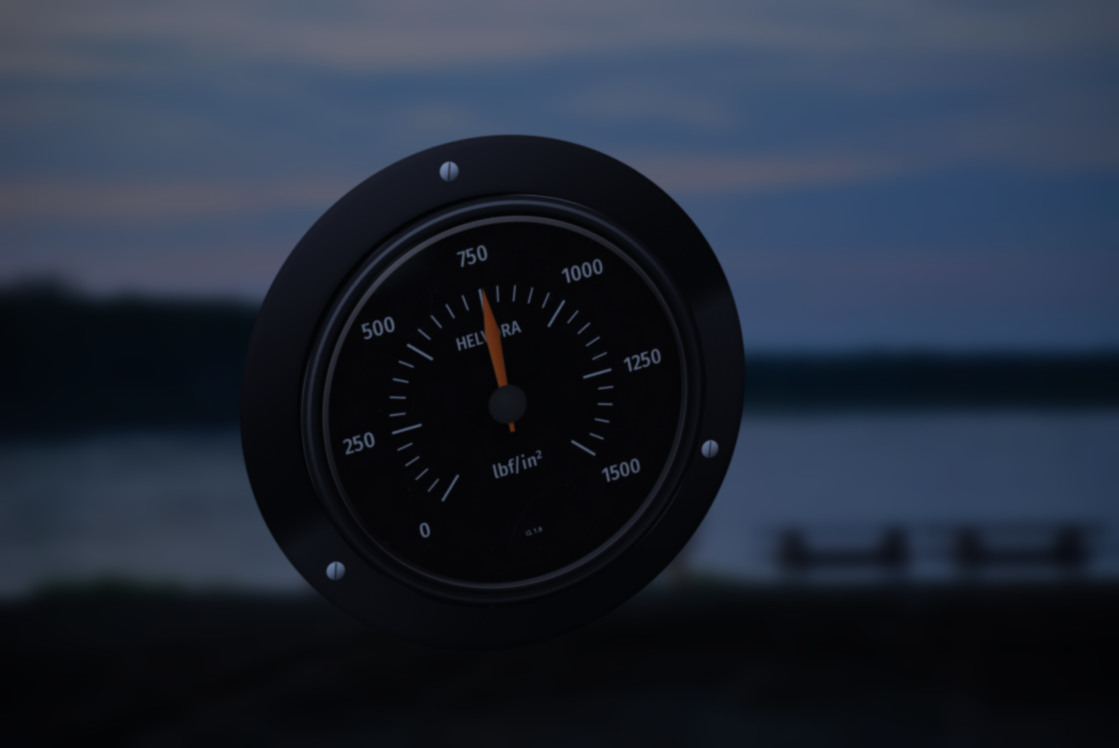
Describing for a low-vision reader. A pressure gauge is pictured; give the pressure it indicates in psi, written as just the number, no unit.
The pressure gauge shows 750
